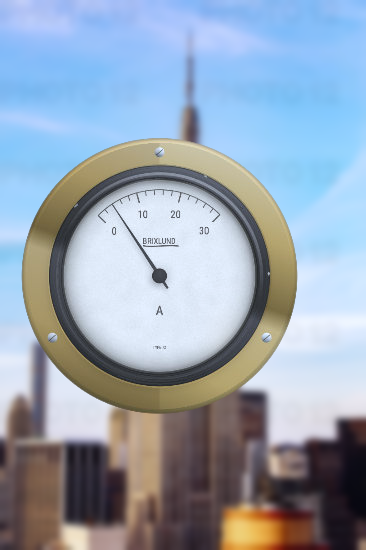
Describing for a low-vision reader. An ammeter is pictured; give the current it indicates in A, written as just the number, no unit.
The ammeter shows 4
